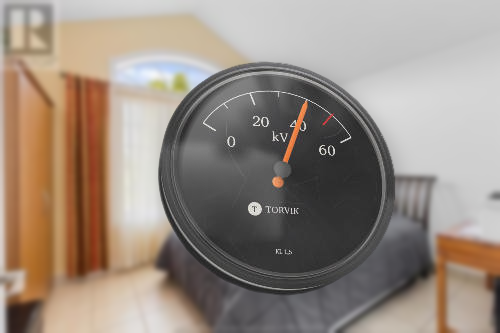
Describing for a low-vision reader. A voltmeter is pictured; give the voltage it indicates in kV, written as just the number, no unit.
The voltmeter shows 40
